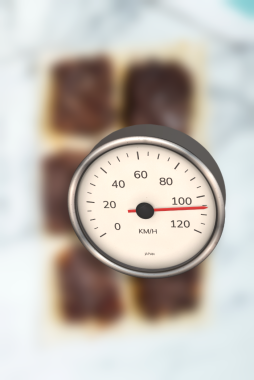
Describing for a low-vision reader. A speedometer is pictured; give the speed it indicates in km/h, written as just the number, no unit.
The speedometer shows 105
